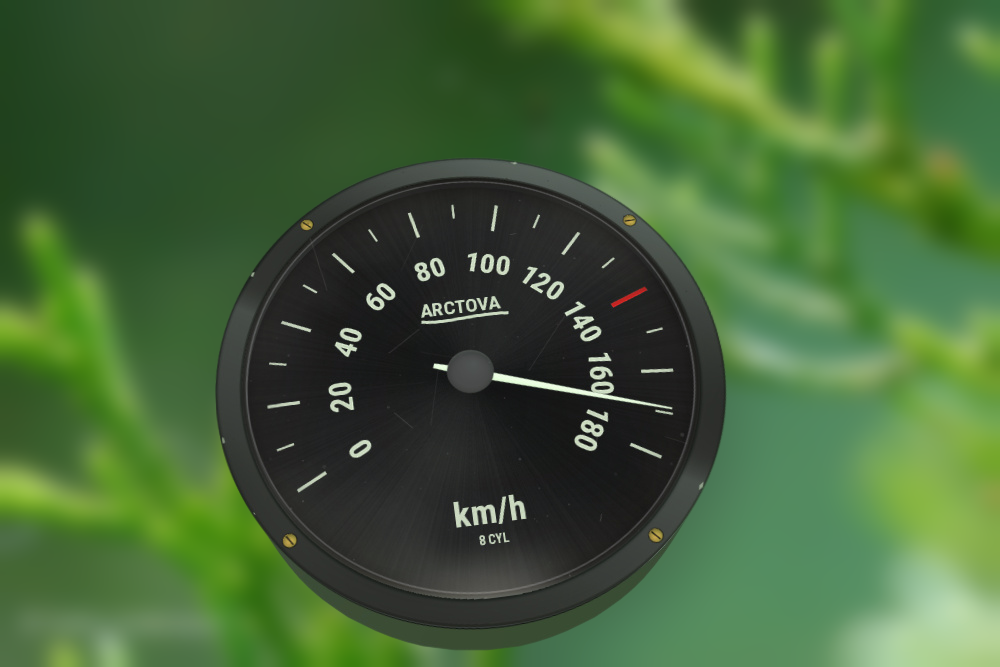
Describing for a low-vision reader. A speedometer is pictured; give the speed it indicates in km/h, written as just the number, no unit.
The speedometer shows 170
